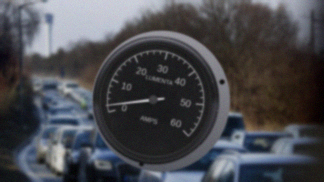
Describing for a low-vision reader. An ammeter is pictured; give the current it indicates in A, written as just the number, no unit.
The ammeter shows 2
